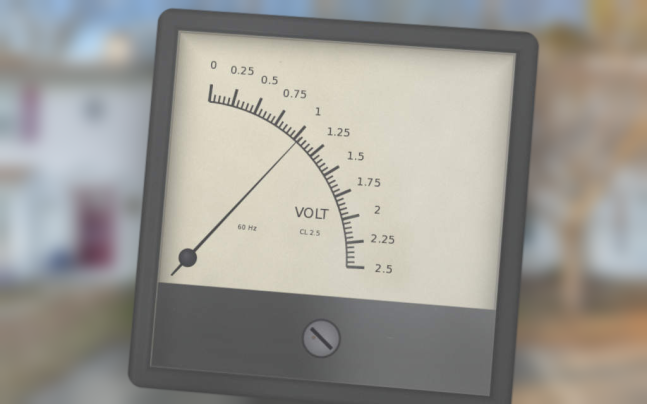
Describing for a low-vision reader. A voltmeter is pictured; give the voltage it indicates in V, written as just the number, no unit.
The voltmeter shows 1.05
